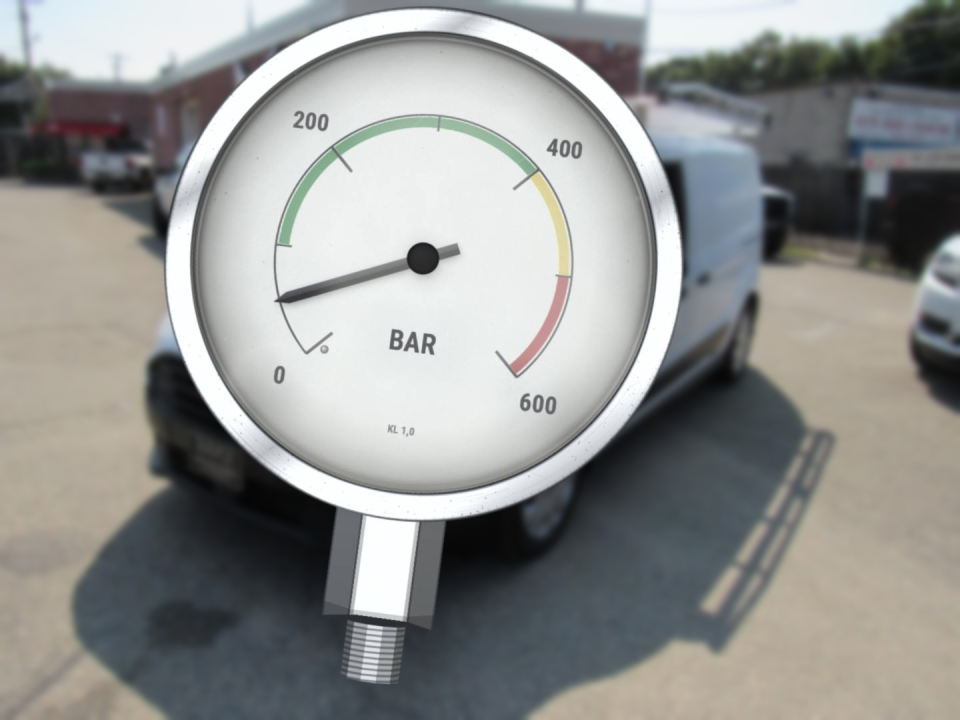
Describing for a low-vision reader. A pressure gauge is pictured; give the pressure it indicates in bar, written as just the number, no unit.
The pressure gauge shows 50
